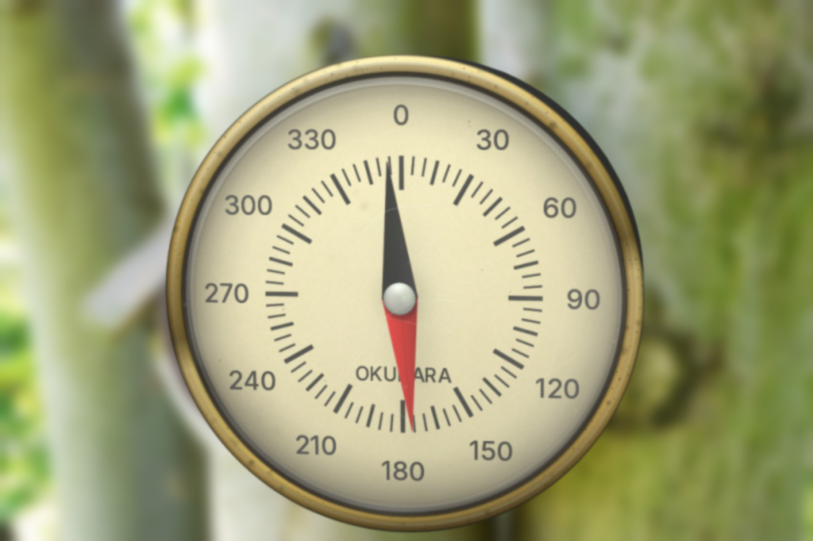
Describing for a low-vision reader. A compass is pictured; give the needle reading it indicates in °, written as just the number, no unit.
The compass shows 175
